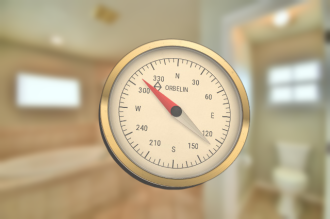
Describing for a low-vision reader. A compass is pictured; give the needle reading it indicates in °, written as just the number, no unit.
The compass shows 310
